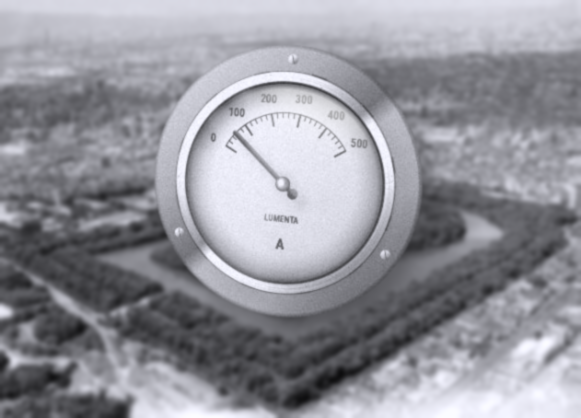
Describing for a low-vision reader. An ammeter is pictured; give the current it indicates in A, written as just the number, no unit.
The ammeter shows 60
